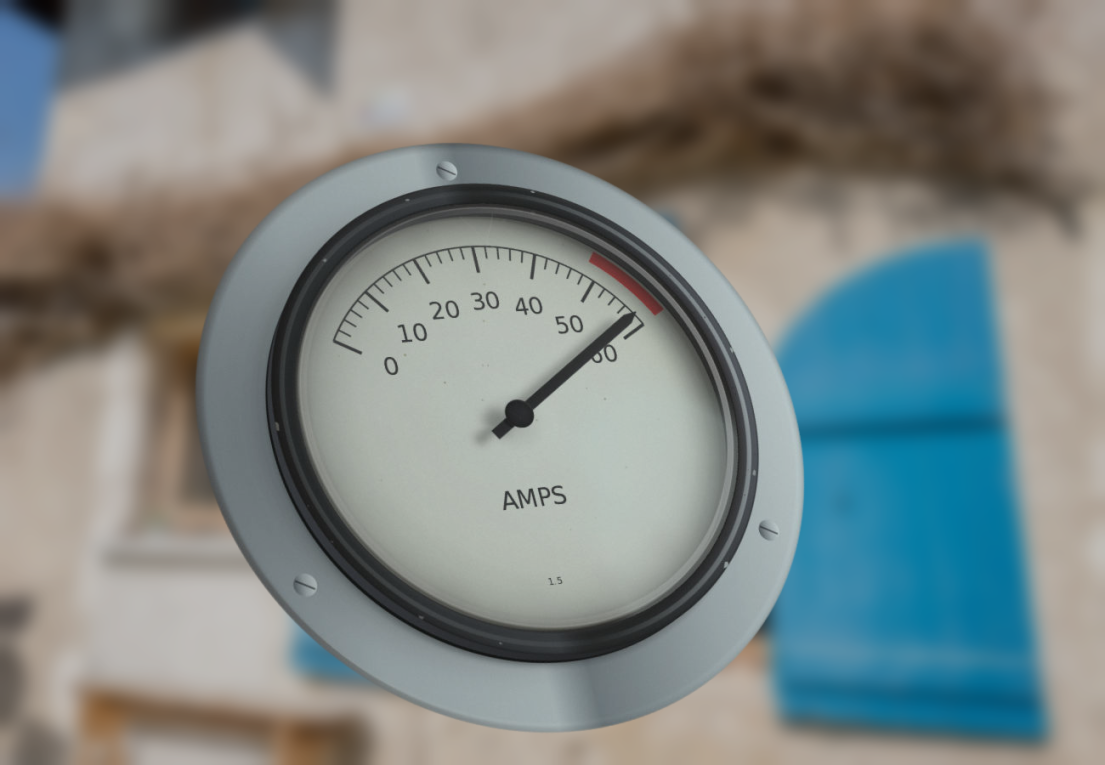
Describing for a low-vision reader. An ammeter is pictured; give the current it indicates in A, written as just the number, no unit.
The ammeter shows 58
